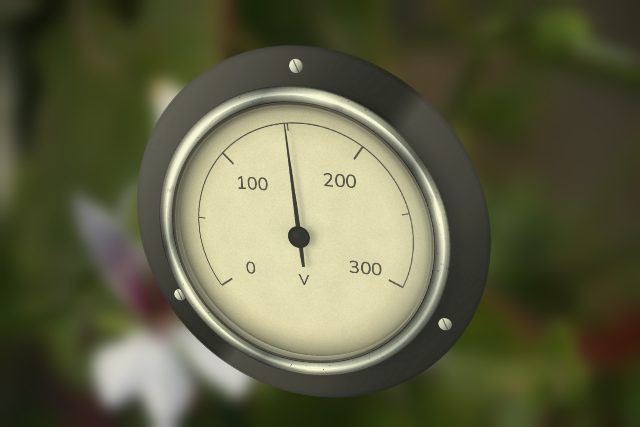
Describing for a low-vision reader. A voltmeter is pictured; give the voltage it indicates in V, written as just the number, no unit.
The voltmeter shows 150
